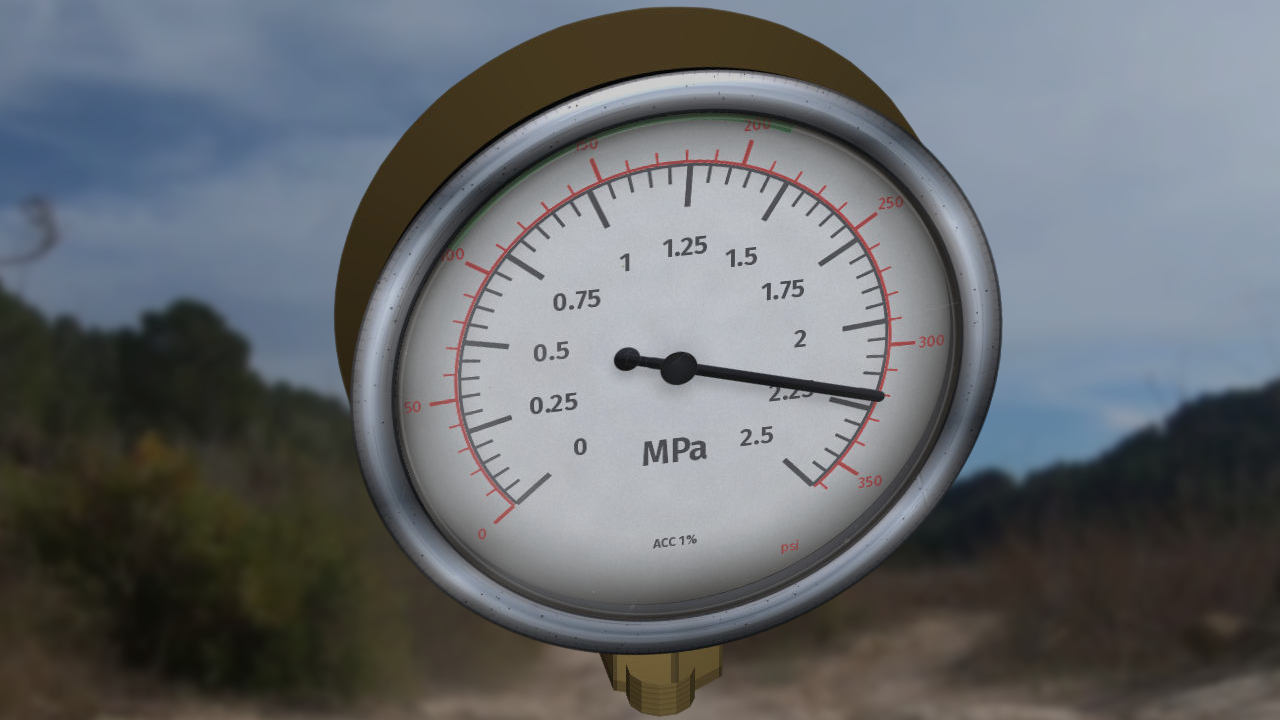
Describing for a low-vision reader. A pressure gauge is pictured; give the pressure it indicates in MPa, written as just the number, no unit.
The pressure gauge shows 2.2
